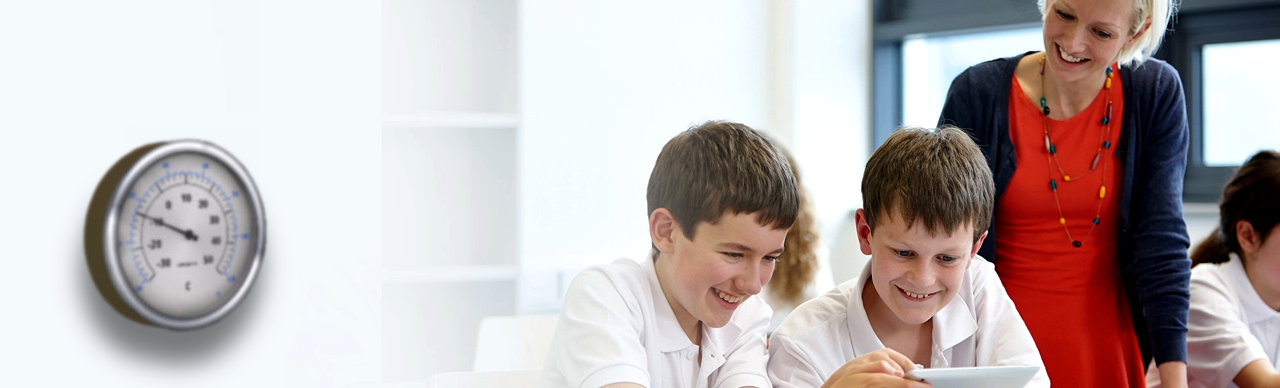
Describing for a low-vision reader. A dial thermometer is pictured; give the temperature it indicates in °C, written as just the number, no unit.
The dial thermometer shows -10
